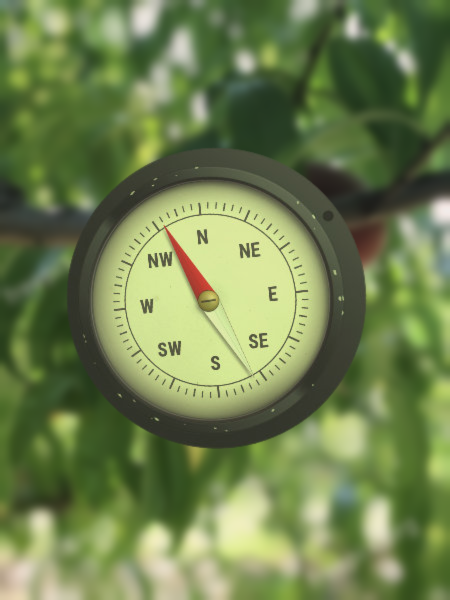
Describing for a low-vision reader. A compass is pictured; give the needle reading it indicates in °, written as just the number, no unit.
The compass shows 335
